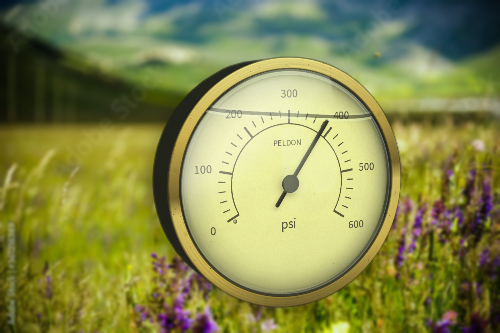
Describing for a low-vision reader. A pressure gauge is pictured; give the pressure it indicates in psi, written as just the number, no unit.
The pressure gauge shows 380
